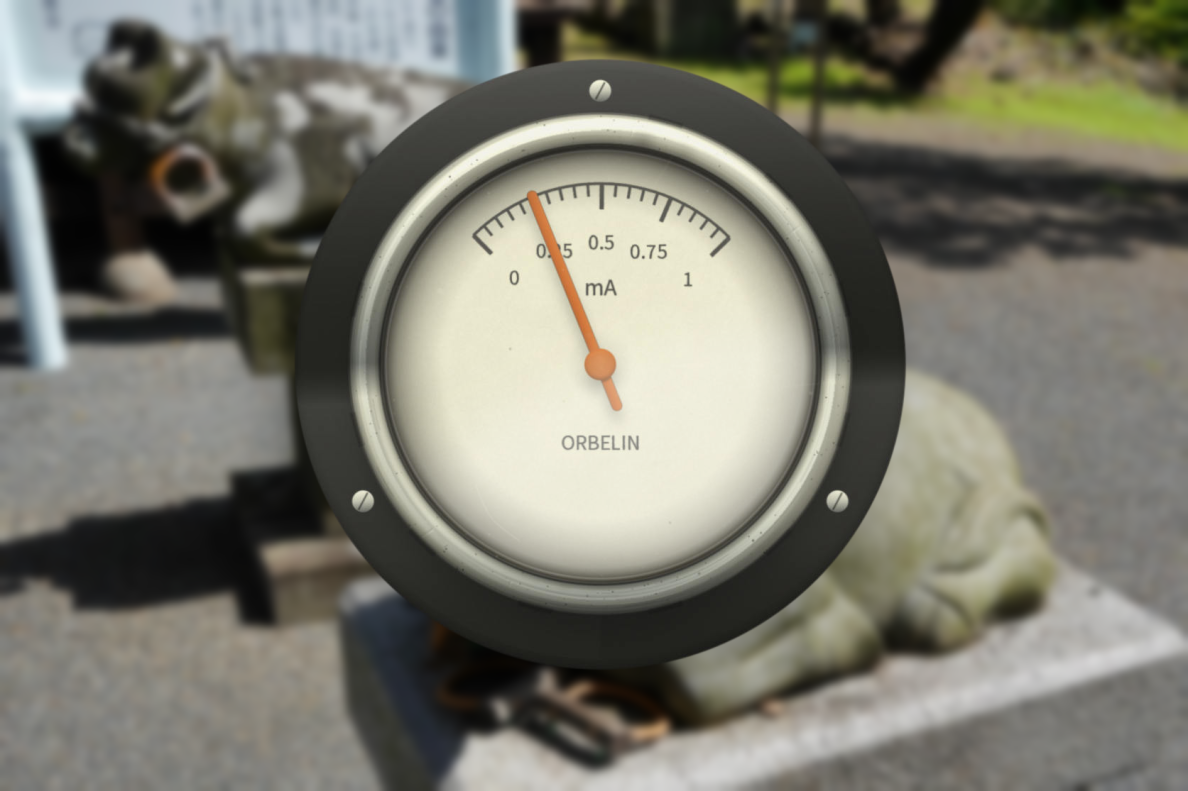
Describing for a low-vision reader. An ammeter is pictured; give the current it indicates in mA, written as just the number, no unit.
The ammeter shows 0.25
